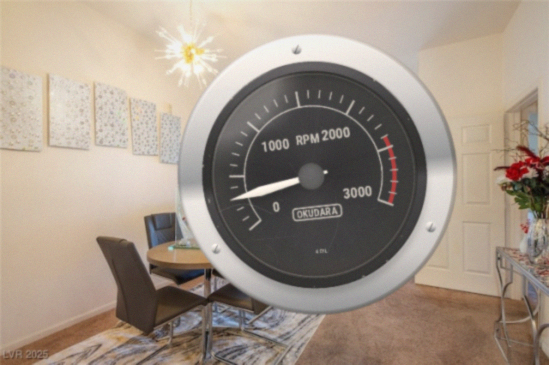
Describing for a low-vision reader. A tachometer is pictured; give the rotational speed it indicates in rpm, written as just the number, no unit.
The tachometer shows 300
